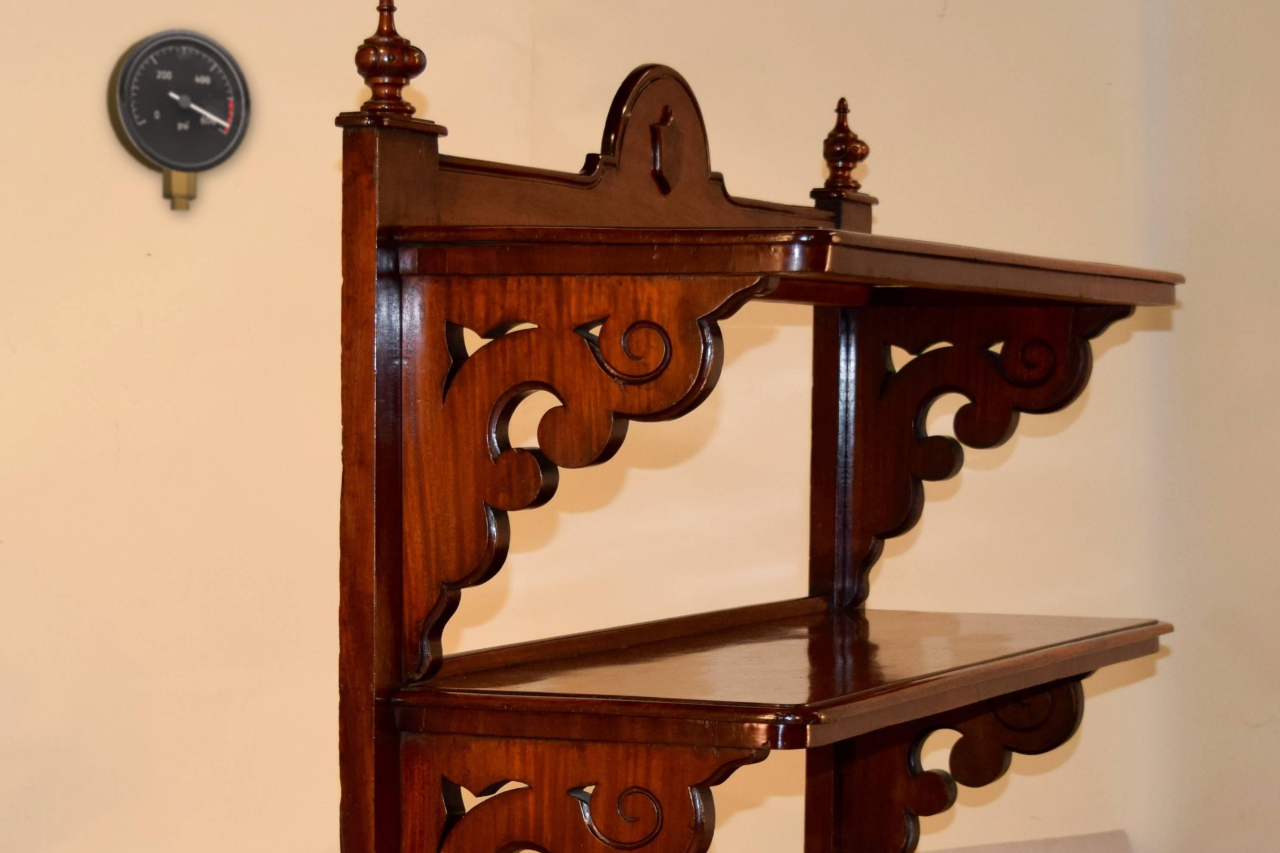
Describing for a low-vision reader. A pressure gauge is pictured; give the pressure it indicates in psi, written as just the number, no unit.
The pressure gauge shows 580
